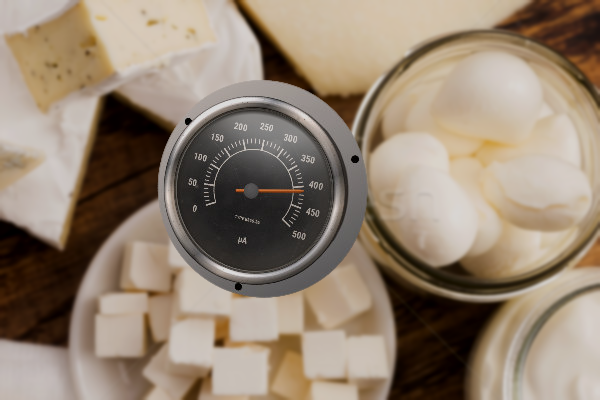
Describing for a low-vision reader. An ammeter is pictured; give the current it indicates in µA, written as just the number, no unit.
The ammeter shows 410
